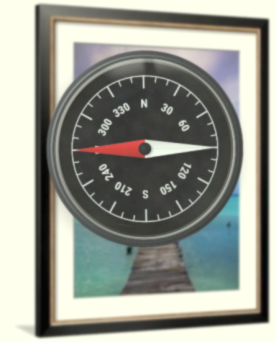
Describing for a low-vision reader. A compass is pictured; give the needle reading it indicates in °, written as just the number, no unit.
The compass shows 270
